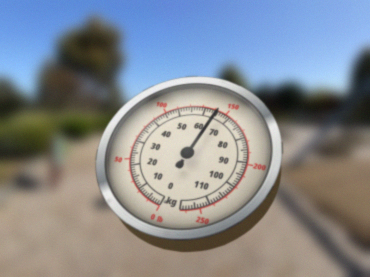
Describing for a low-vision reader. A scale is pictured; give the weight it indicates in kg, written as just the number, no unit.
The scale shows 65
